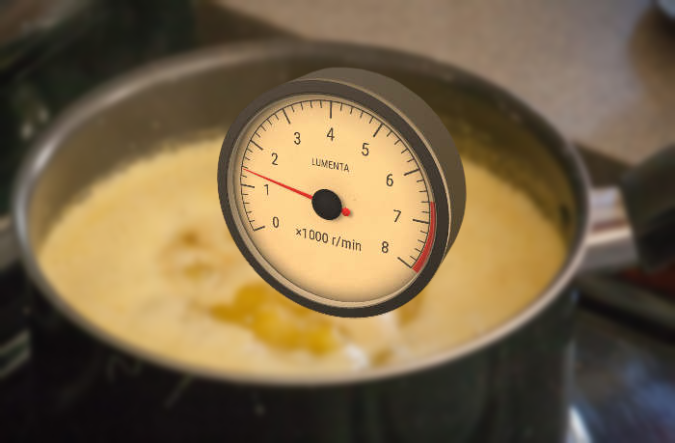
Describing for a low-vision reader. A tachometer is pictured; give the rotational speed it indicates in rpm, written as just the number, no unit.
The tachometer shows 1400
